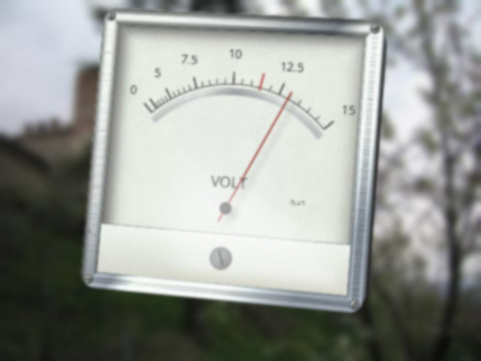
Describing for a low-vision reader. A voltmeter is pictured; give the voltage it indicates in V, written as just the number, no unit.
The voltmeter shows 13
